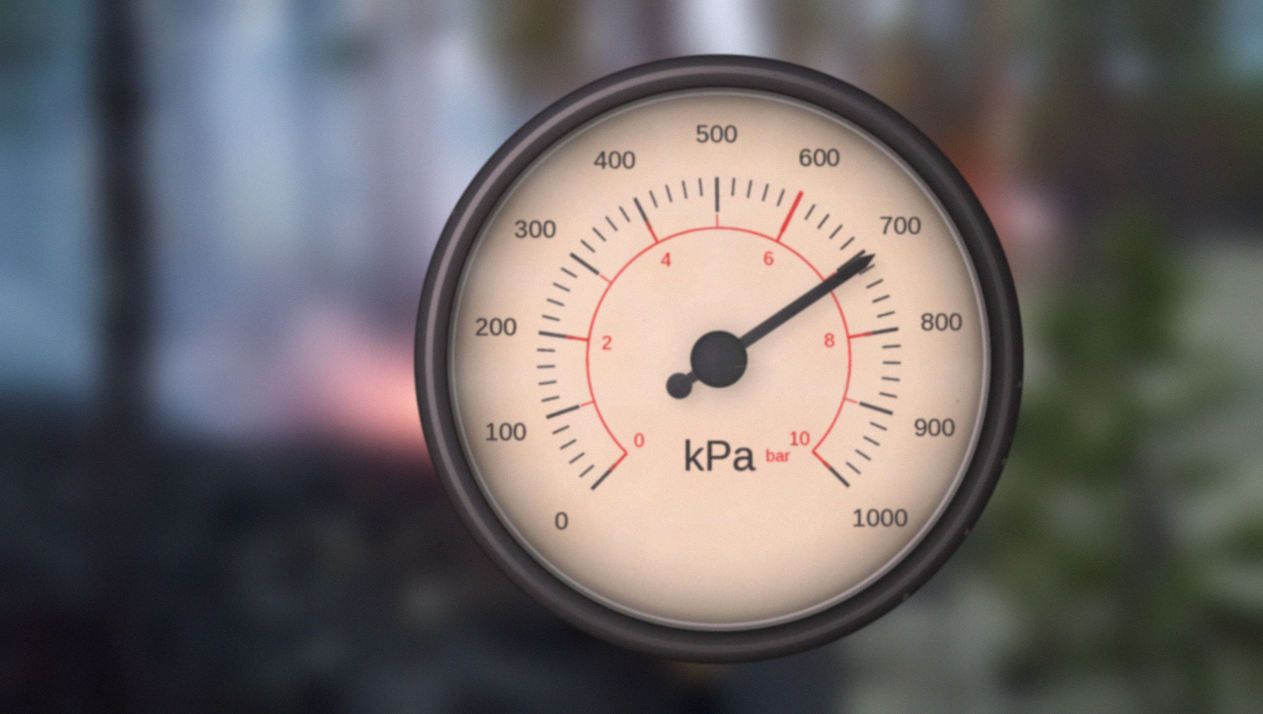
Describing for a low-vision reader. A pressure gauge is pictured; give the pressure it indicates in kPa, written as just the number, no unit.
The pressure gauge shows 710
